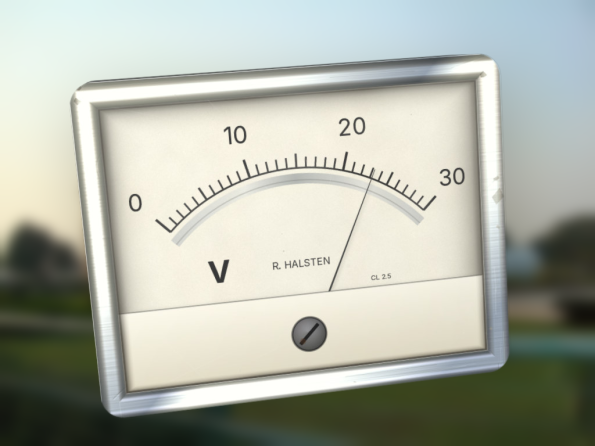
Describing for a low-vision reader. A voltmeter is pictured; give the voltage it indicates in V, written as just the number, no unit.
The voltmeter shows 23
